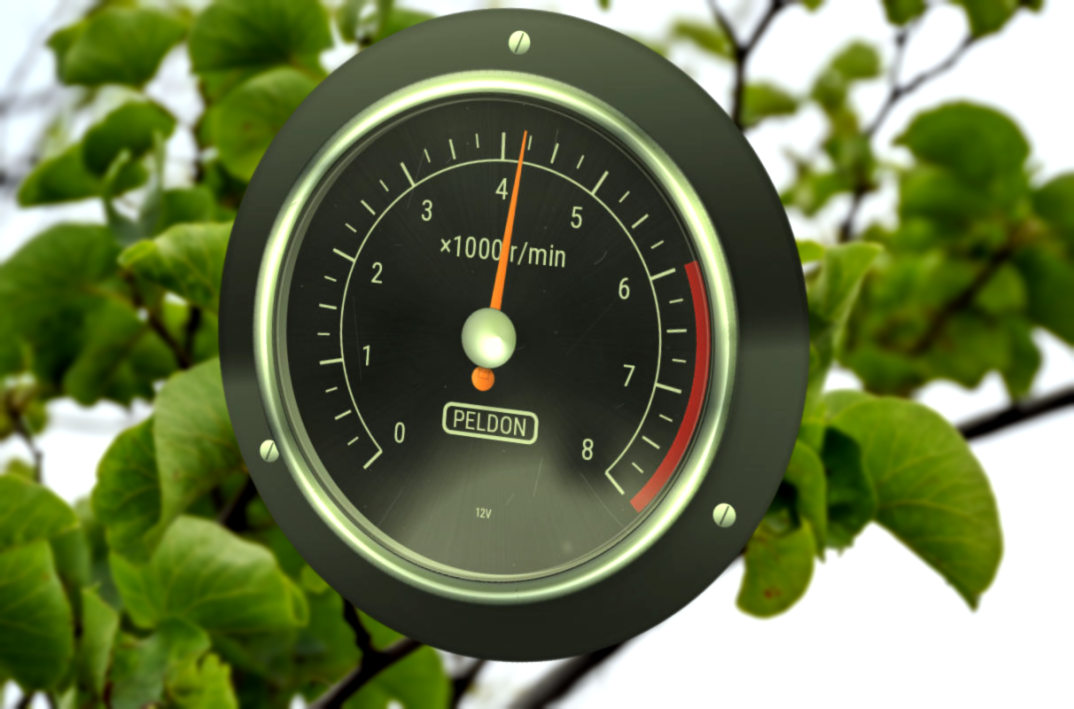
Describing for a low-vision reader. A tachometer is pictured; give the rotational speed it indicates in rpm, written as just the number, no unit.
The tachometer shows 4250
